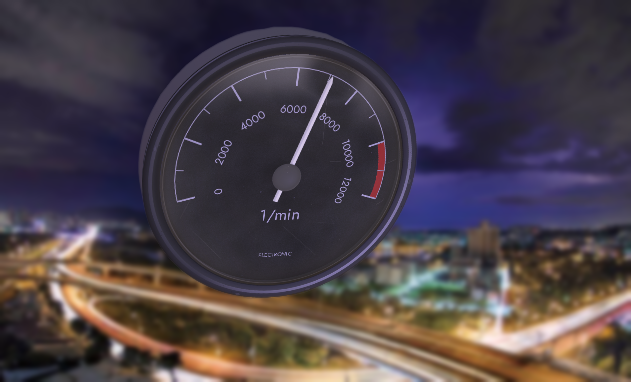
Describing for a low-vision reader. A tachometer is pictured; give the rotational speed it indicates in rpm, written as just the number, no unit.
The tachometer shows 7000
